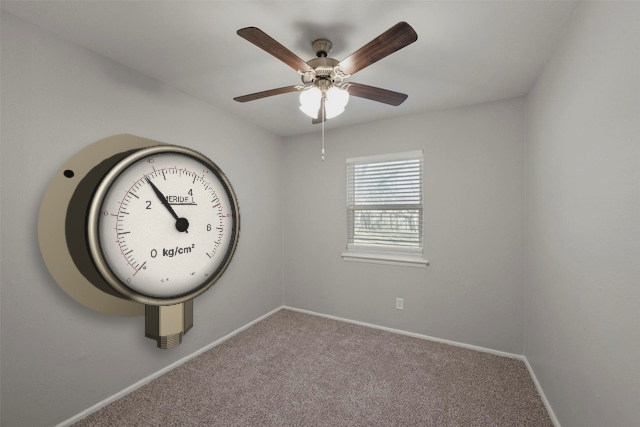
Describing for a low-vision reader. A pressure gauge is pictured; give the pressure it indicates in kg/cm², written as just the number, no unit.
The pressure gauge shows 2.5
